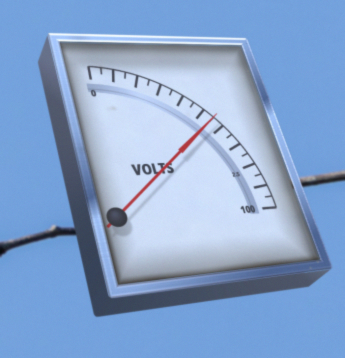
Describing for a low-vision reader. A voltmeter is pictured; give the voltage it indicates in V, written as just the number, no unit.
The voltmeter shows 55
